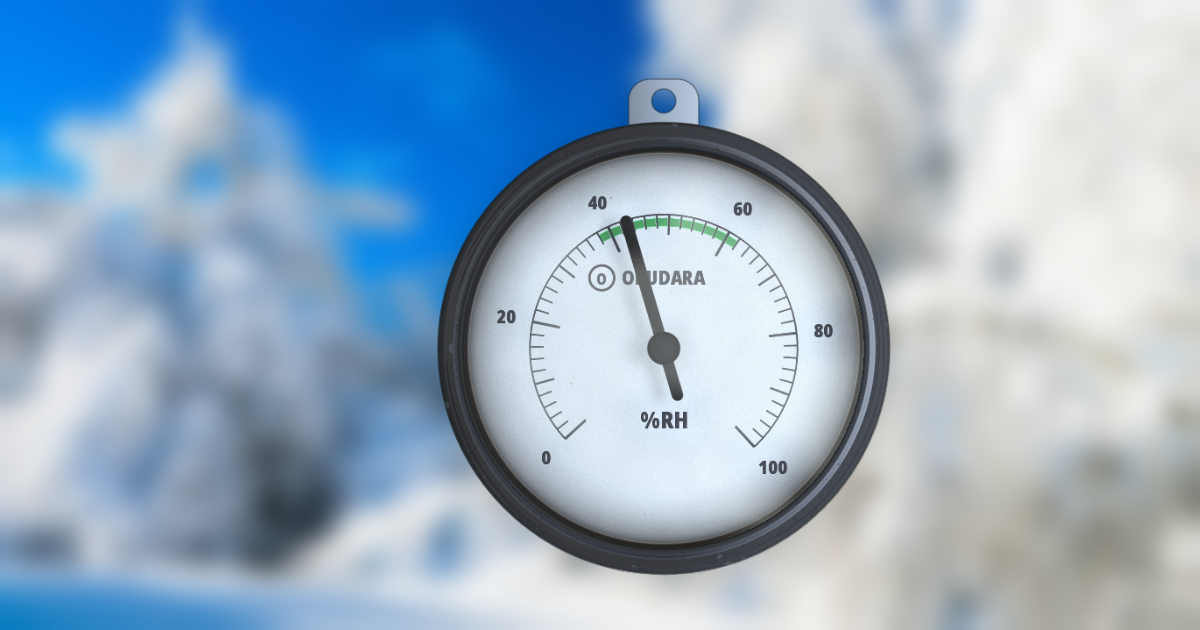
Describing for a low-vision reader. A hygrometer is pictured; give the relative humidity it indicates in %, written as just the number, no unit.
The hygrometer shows 43
